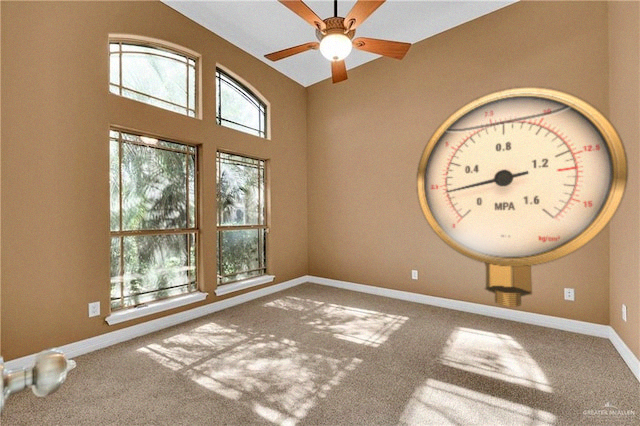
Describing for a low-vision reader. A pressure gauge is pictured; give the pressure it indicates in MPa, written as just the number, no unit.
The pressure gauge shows 0.2
